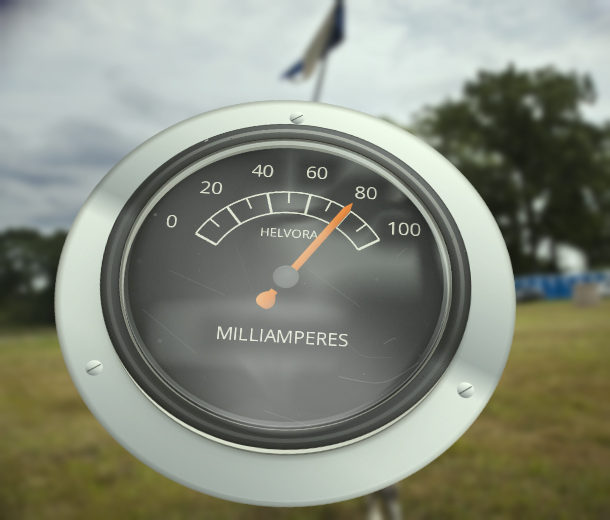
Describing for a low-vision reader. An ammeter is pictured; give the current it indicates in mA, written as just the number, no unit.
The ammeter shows 80
